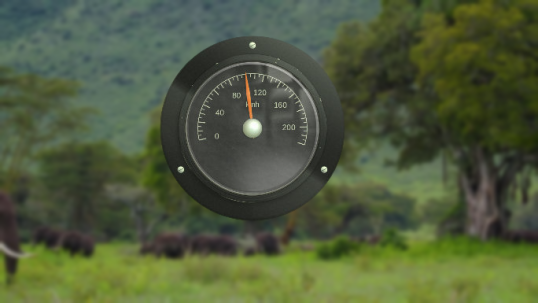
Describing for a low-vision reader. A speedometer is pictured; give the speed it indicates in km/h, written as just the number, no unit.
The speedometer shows 100
